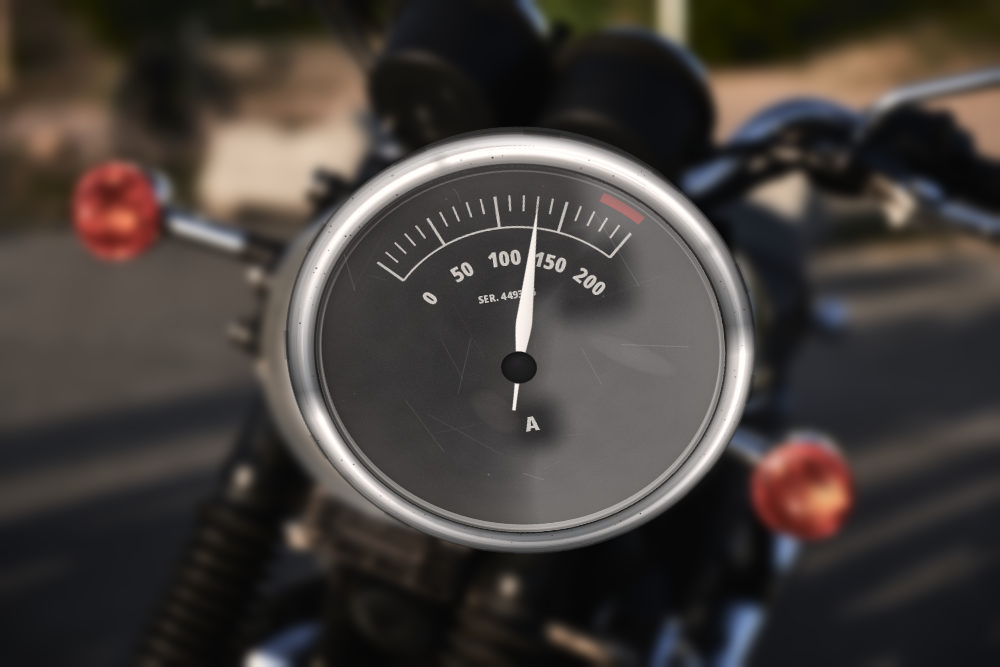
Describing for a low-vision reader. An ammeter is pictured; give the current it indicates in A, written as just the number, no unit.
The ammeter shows 130
